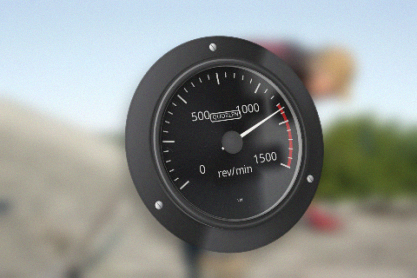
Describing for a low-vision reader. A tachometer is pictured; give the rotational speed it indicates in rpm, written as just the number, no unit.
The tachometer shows 1175
